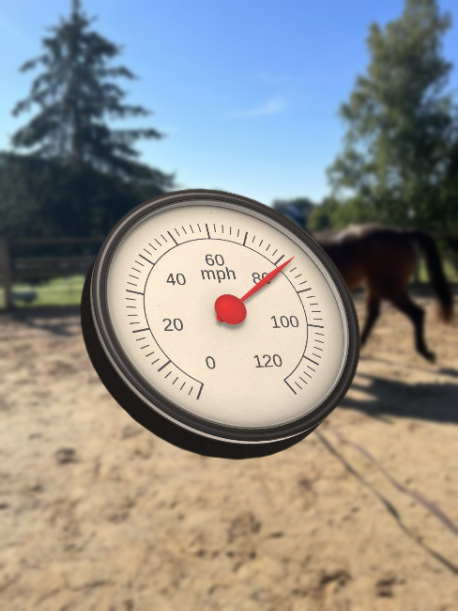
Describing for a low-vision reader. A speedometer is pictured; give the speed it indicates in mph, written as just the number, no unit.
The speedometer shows 82
